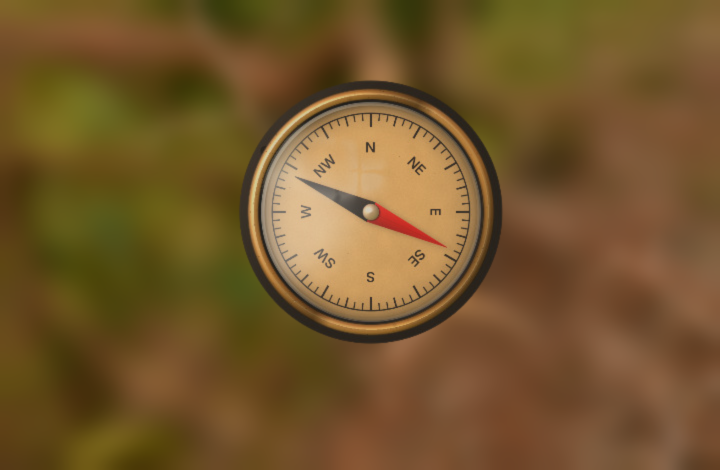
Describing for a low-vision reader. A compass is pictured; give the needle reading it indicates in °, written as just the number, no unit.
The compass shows 115
